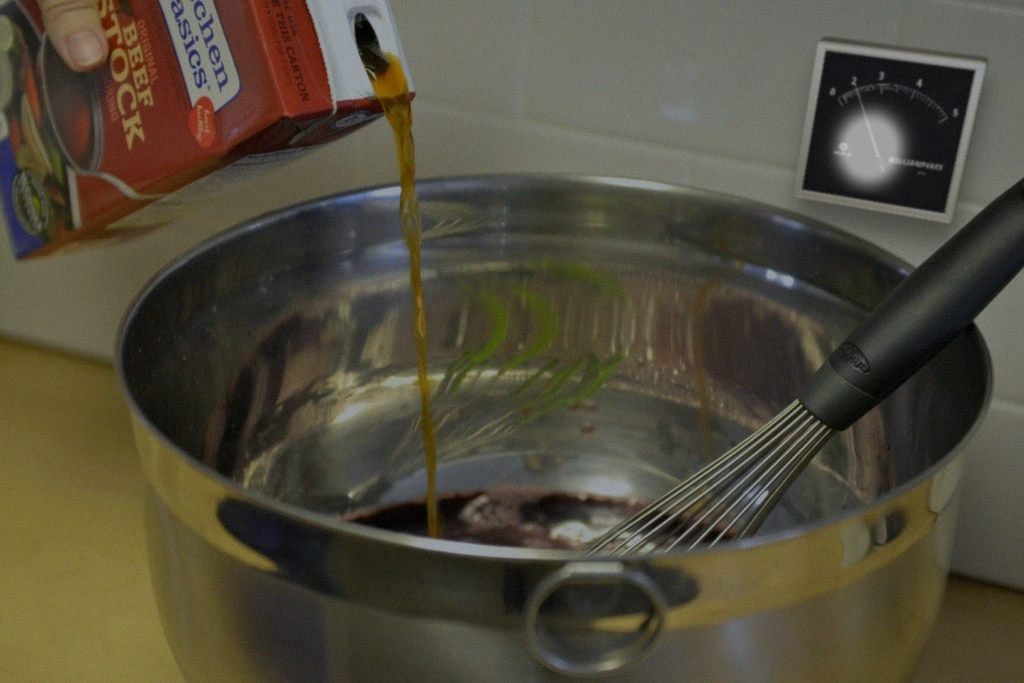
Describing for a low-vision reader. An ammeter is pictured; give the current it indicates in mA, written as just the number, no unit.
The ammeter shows 2
